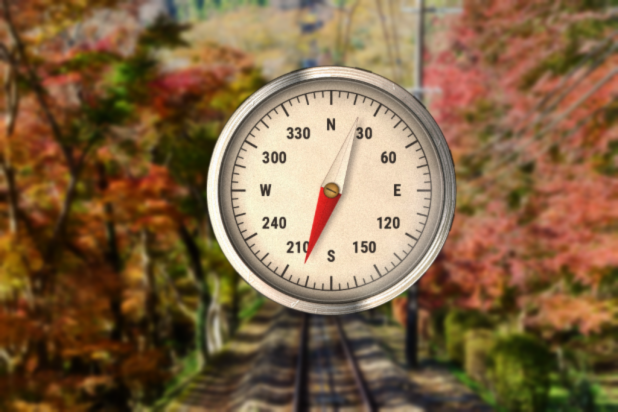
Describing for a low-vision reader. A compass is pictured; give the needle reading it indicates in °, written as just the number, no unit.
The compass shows 200
